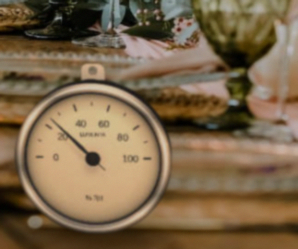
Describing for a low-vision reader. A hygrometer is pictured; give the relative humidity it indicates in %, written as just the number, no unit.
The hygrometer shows 25
